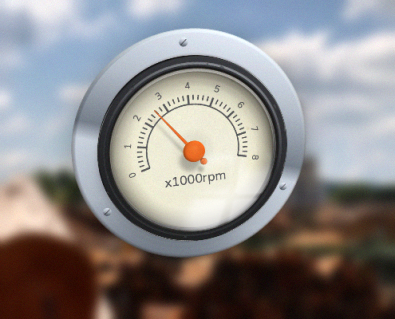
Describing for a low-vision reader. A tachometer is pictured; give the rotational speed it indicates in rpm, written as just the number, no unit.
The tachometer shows 2600
